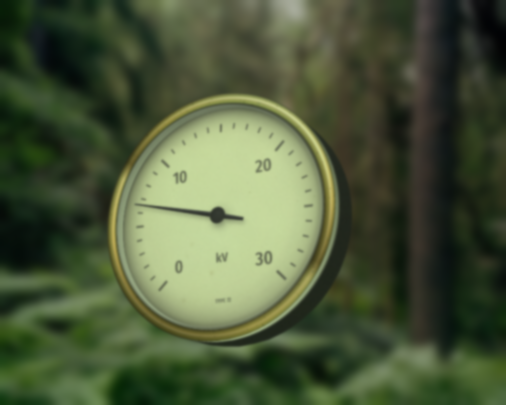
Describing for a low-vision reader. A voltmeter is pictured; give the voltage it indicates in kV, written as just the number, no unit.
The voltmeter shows 6.5
